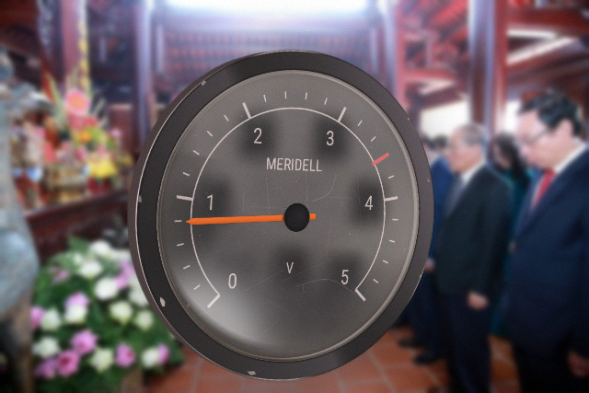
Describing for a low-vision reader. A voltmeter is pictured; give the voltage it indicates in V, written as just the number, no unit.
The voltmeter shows 0.8
